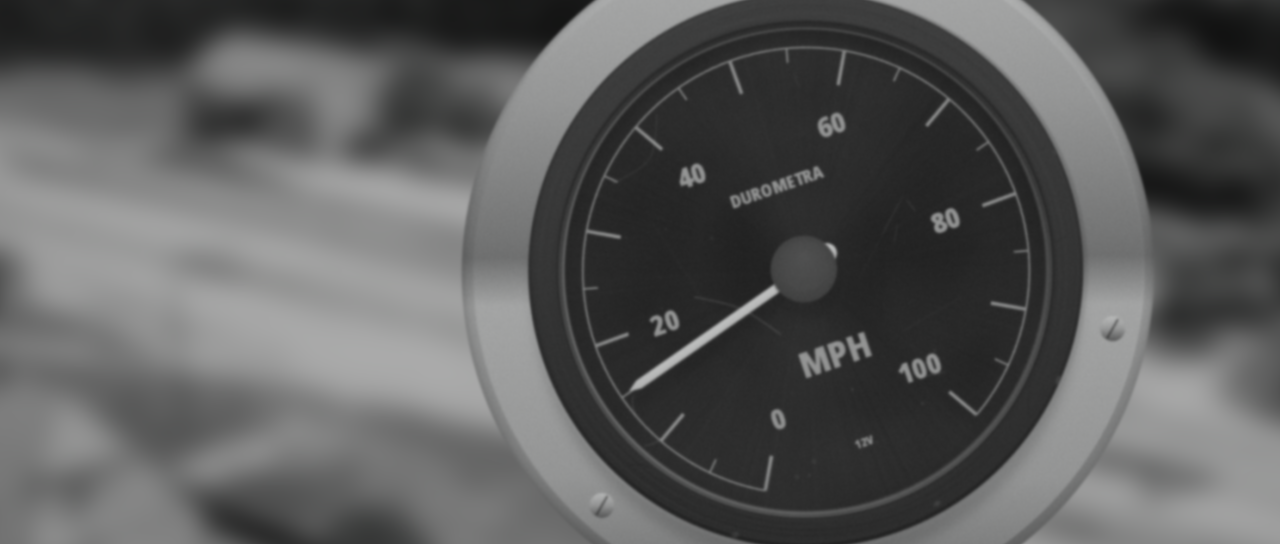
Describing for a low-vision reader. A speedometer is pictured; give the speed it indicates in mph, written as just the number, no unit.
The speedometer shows 15
